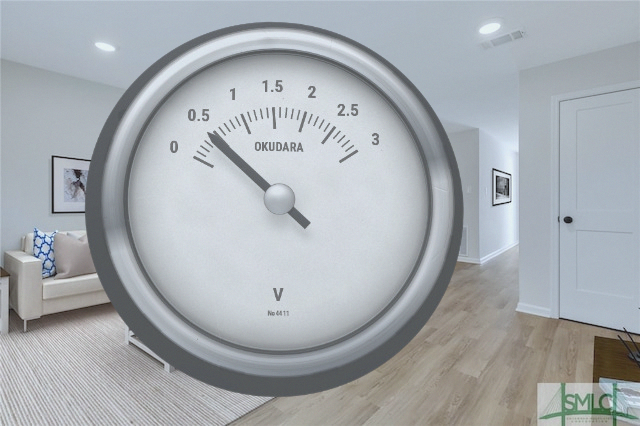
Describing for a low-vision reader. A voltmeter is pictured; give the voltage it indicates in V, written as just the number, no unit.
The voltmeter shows 0.4
